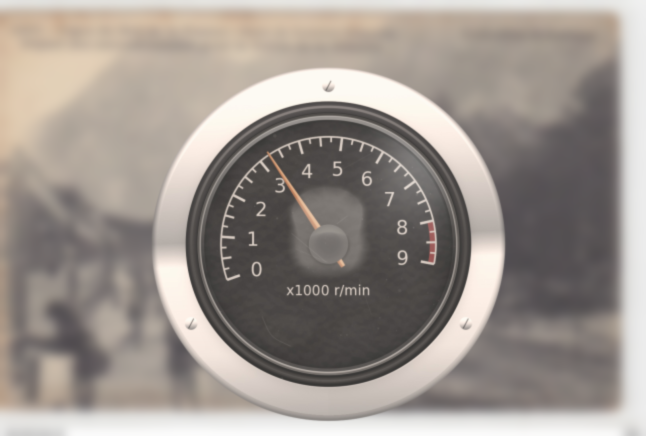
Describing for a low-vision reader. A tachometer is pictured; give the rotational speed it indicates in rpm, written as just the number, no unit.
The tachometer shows 3250
